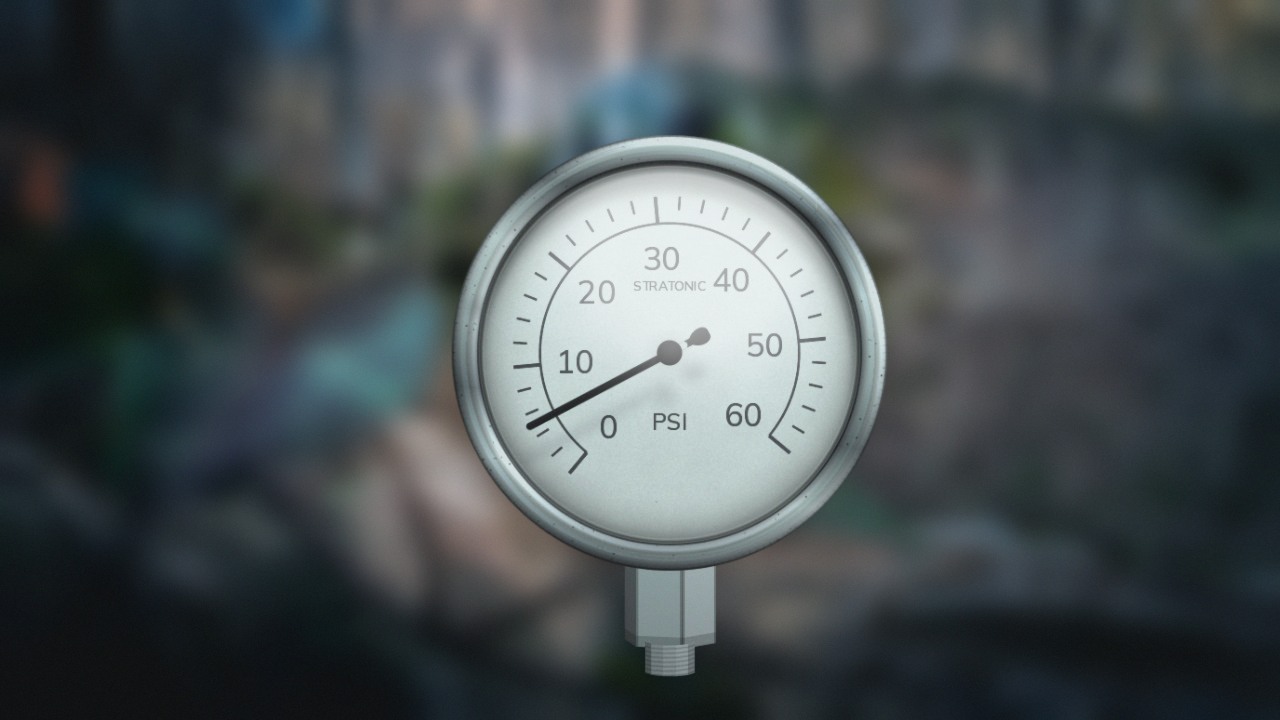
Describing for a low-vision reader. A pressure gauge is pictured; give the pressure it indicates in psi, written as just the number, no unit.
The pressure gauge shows 5
